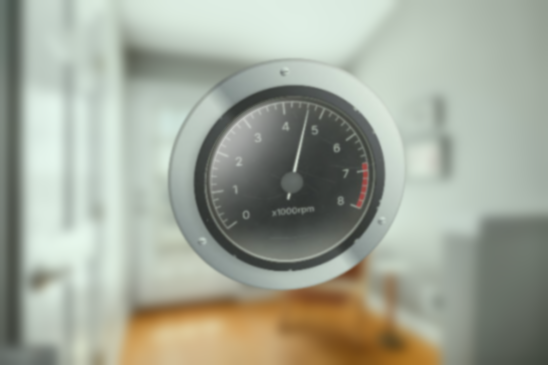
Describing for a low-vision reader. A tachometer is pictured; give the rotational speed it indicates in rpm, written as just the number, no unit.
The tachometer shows 4600
